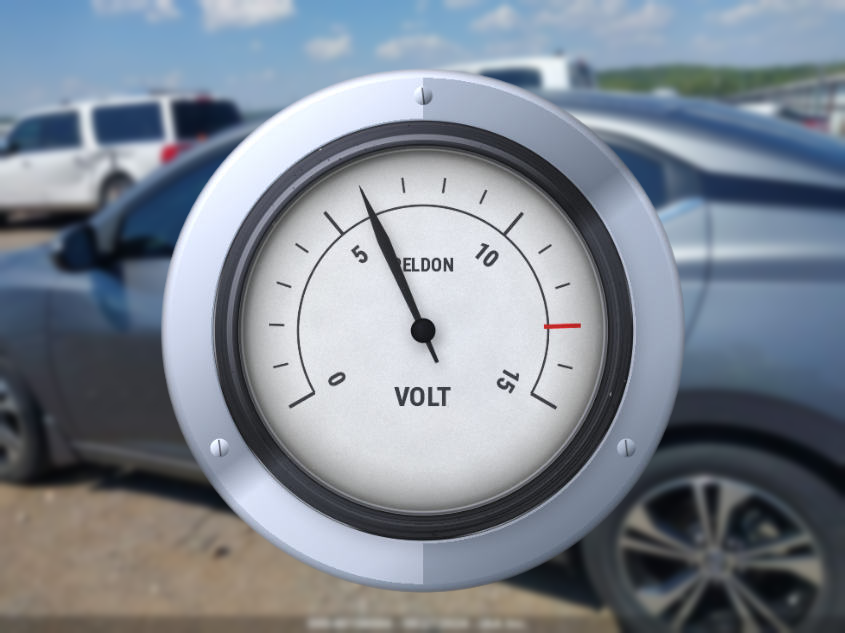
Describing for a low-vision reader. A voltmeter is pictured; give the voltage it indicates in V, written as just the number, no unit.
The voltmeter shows 6
